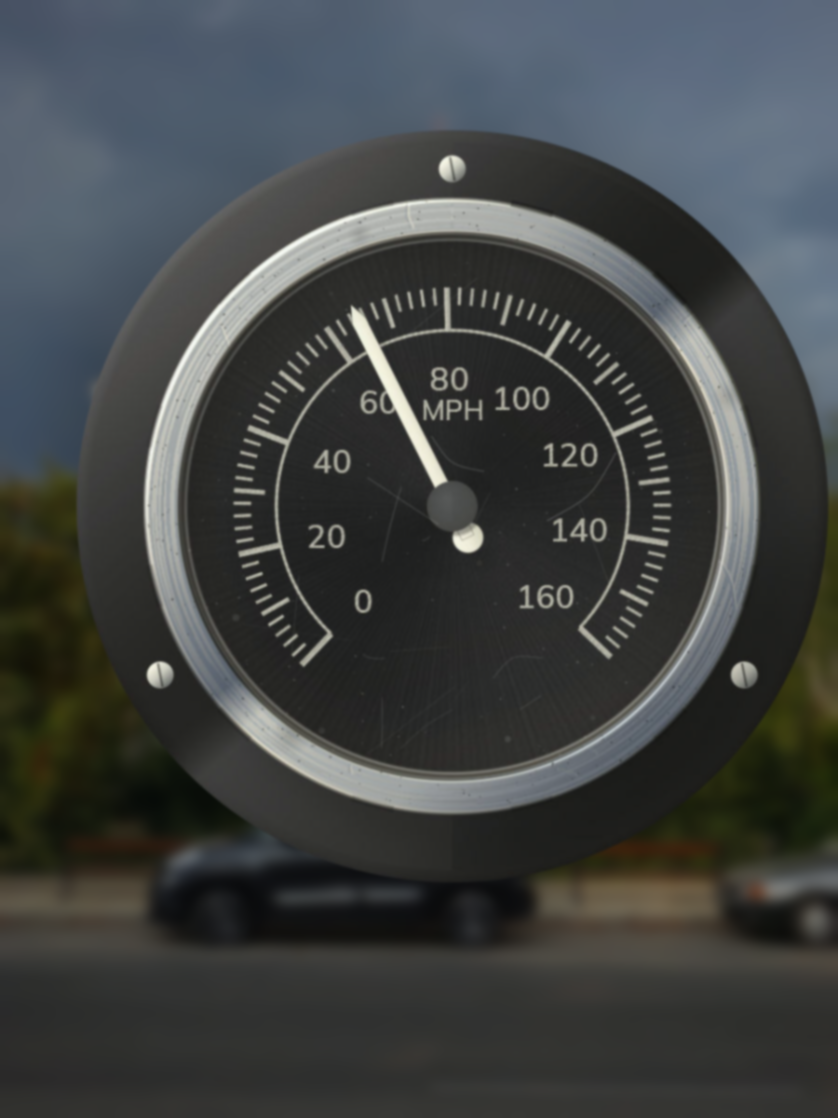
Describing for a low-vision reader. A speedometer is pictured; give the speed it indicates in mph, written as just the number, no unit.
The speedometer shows 65
